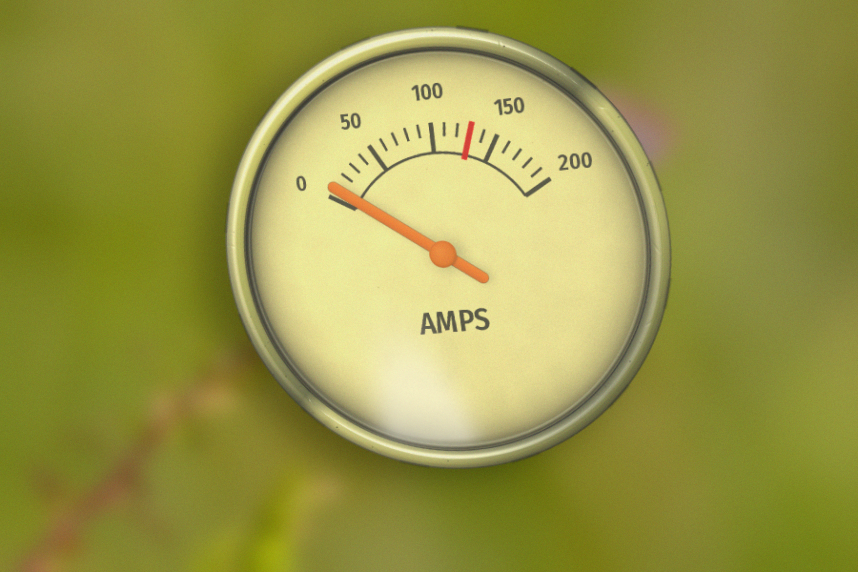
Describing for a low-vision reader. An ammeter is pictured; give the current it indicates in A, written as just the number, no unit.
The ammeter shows 10
